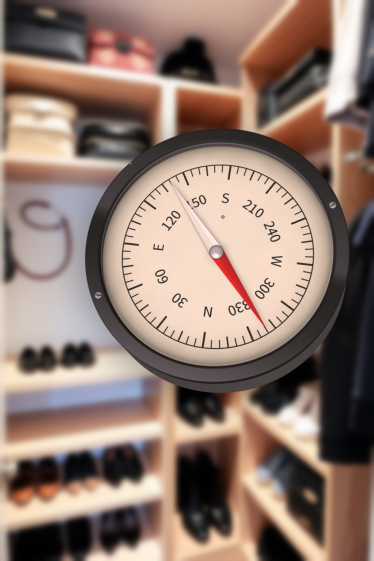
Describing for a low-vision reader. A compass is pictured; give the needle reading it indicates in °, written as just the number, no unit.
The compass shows 320
